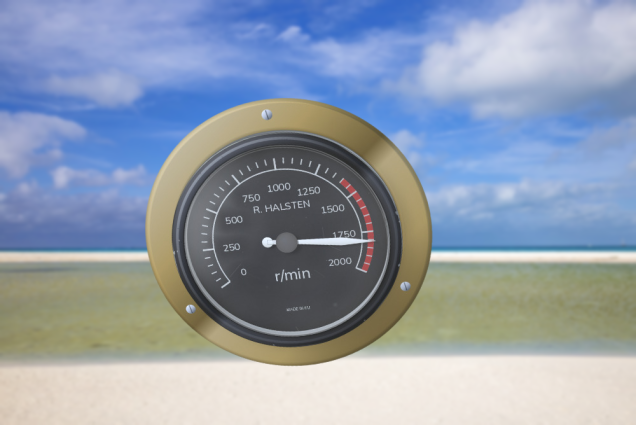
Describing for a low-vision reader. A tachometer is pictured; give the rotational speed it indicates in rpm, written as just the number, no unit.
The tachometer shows 1800
